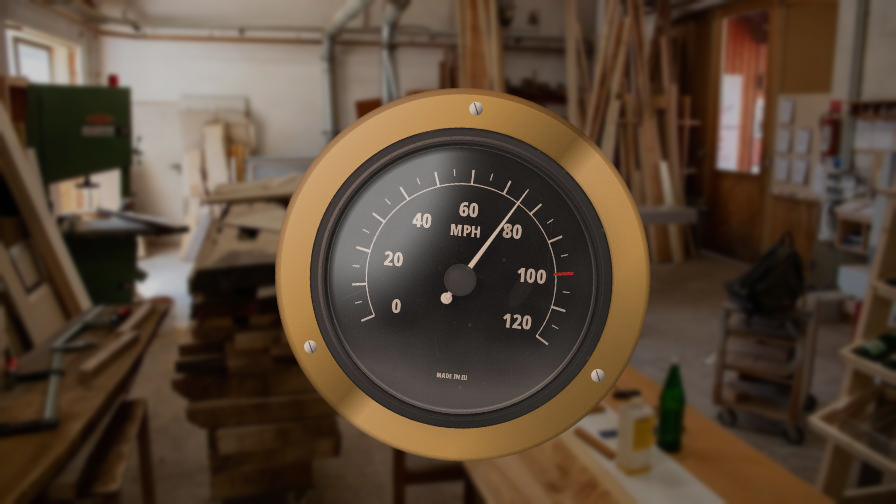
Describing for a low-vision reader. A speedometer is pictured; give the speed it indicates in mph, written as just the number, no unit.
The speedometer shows 75
